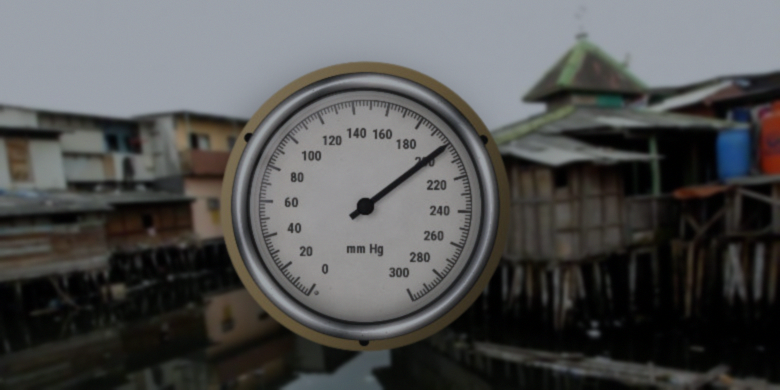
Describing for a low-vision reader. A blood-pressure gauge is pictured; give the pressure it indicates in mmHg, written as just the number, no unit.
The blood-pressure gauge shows 200
